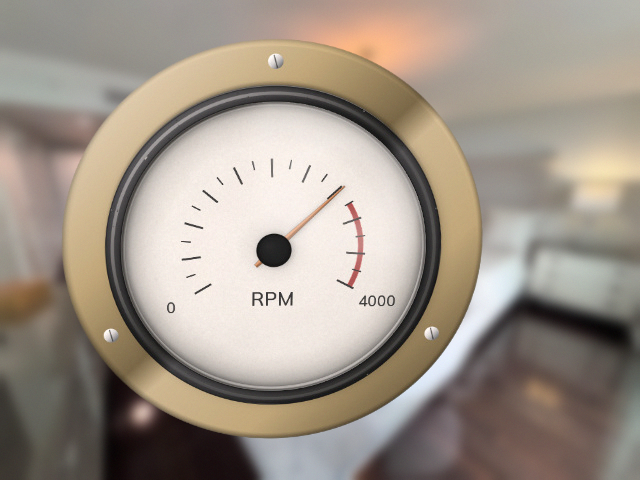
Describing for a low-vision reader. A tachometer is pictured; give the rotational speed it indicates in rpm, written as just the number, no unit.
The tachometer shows 2800
